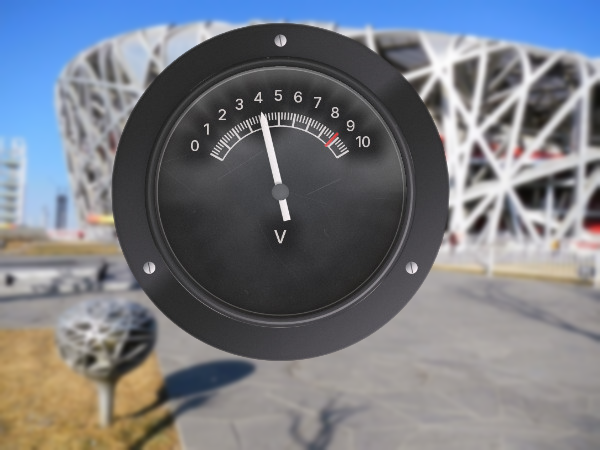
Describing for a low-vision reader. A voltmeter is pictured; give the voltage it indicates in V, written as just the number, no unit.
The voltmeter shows 4
